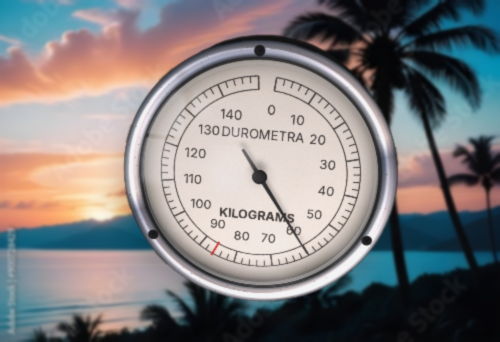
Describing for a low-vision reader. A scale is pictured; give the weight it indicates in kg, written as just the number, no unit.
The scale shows 60
